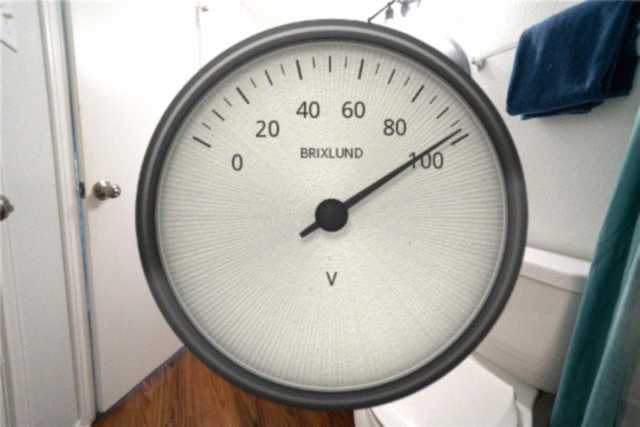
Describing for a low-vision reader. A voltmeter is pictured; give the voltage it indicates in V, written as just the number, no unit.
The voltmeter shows 97.5
